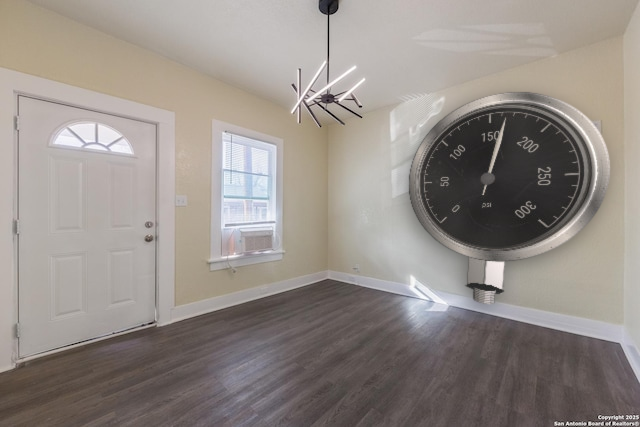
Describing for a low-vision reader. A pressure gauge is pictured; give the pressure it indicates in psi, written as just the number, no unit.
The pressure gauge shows 165
